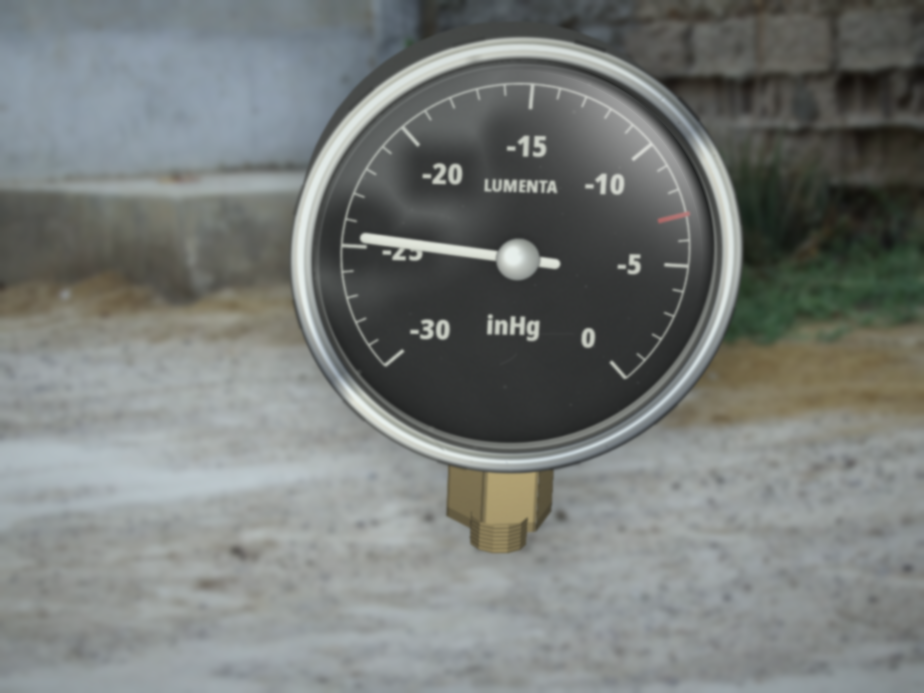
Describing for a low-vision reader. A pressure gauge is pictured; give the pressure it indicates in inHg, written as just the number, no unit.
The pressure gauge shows -24.5
